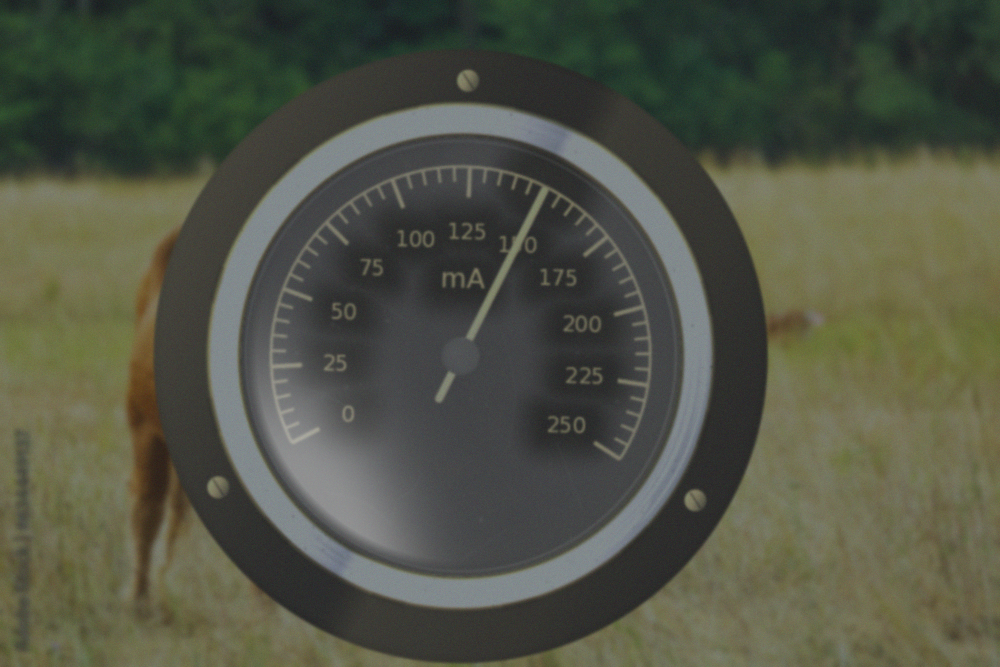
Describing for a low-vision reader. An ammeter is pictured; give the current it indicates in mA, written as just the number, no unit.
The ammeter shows 150
